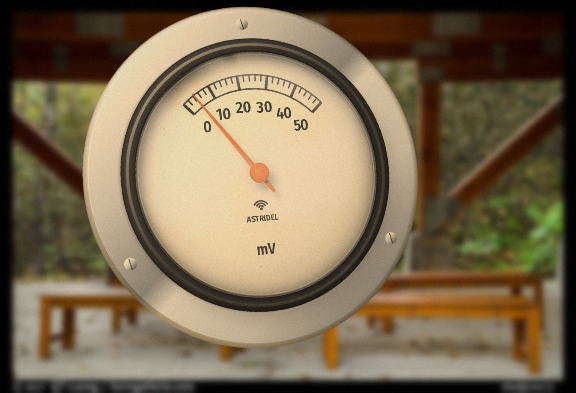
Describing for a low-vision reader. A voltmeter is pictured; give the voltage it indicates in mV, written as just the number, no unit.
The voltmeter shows 4
